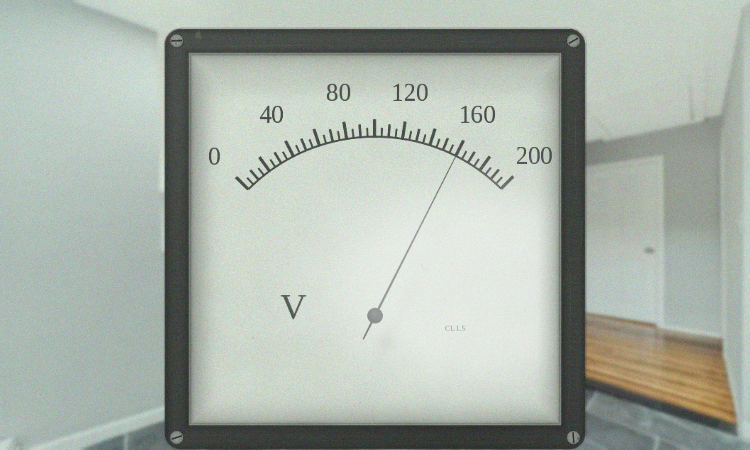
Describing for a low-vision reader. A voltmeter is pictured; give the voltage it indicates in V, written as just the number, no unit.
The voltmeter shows 160
